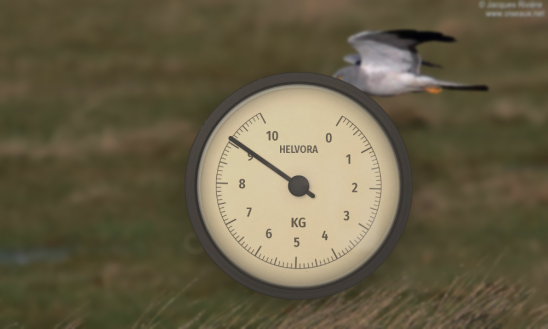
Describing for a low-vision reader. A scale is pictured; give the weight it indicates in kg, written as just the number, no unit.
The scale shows 9.1
